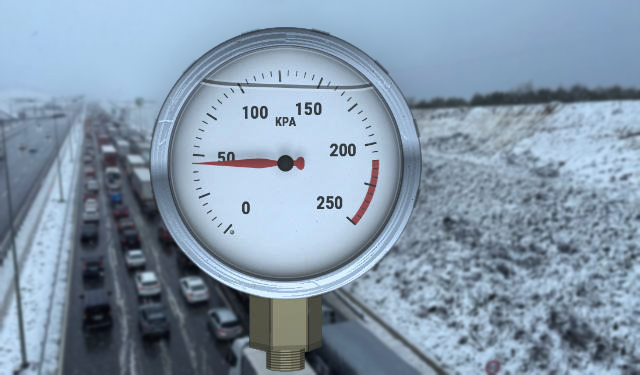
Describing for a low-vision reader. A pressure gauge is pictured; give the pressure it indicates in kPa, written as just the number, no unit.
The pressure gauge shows 45
